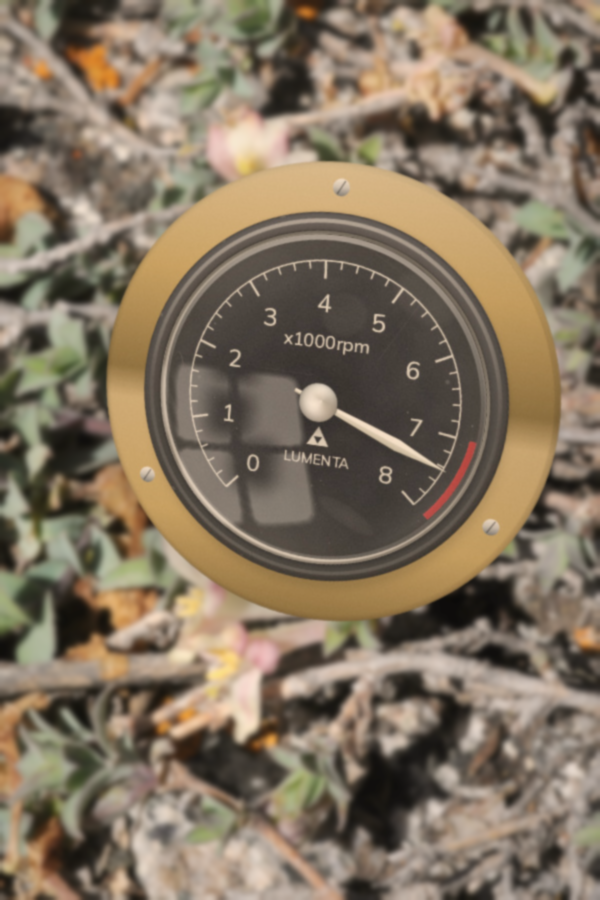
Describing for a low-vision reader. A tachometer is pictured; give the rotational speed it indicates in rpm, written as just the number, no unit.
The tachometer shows 7400
